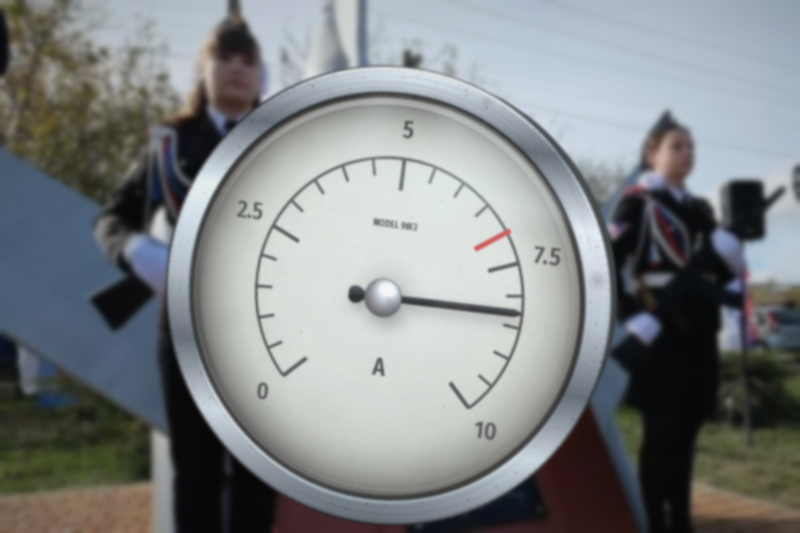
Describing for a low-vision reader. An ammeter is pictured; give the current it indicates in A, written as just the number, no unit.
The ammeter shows 8.25
